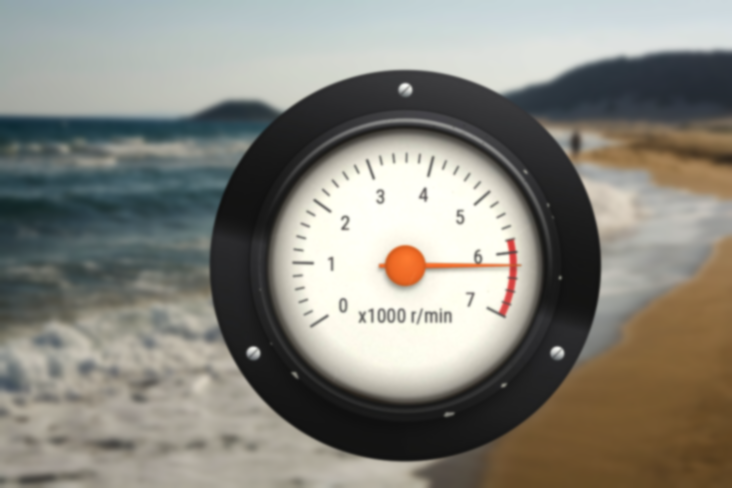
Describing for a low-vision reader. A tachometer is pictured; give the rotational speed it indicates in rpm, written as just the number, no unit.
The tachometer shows 6200
